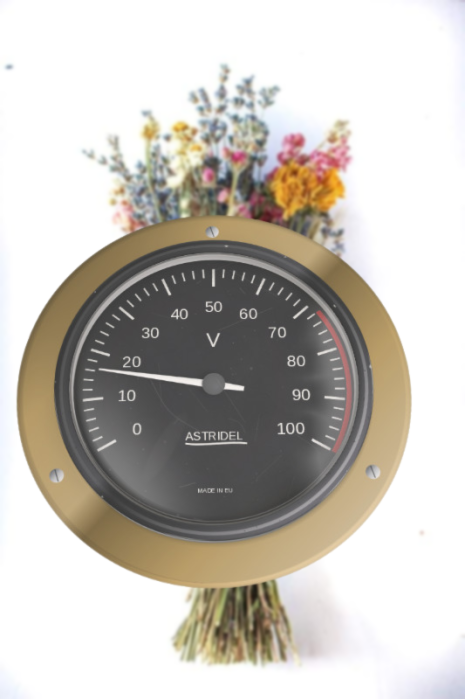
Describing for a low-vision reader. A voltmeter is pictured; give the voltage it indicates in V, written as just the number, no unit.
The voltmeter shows 16
